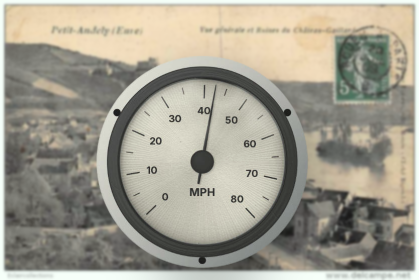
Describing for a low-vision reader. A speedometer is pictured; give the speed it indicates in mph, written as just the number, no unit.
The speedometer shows 42.5
